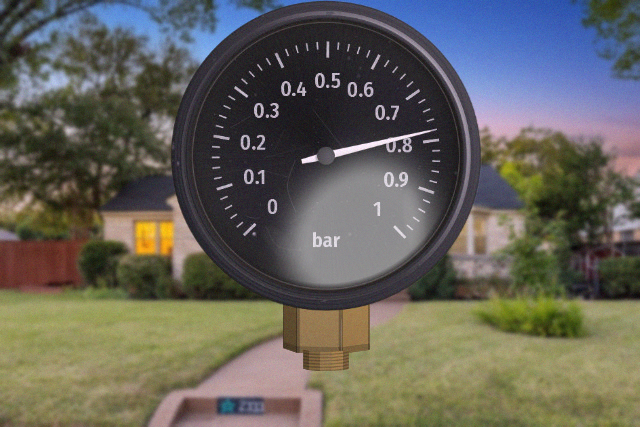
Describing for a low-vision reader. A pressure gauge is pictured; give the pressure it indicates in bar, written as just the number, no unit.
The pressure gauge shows 0.78
